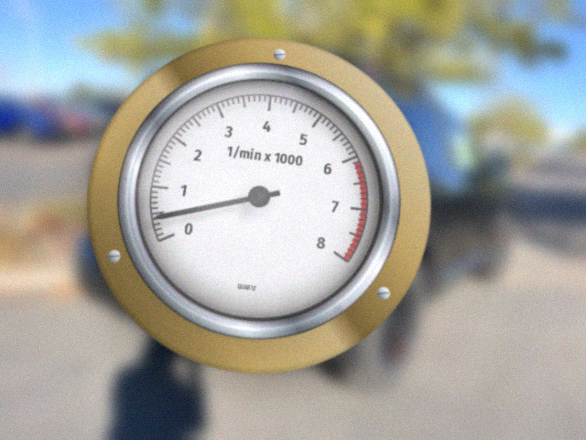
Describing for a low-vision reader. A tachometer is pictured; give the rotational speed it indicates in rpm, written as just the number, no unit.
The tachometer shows 400
